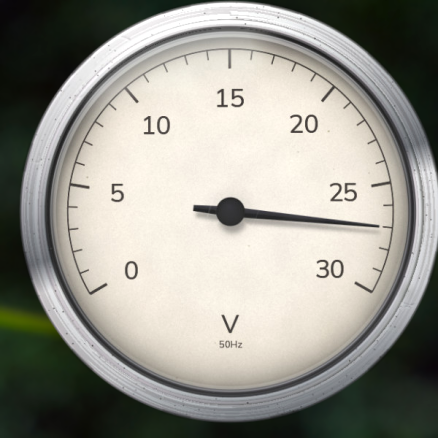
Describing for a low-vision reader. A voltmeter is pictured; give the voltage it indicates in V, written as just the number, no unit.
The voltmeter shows 27
